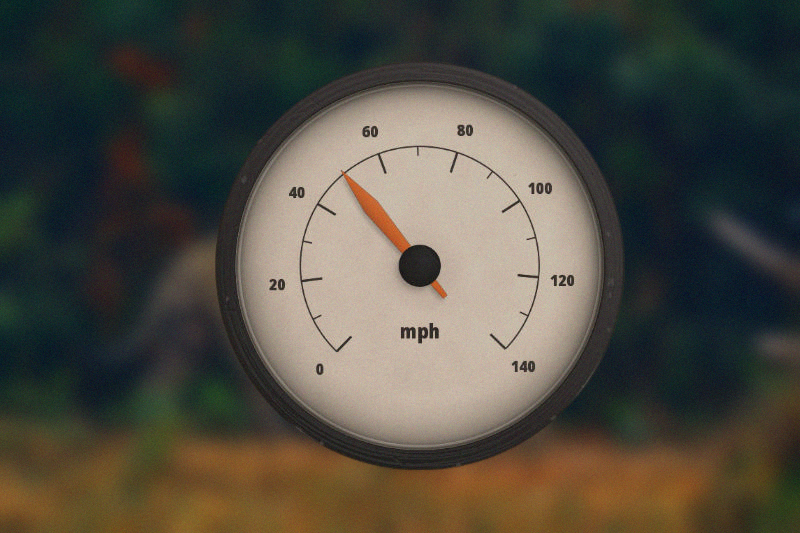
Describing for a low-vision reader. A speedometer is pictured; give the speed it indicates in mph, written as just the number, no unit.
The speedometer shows 50
